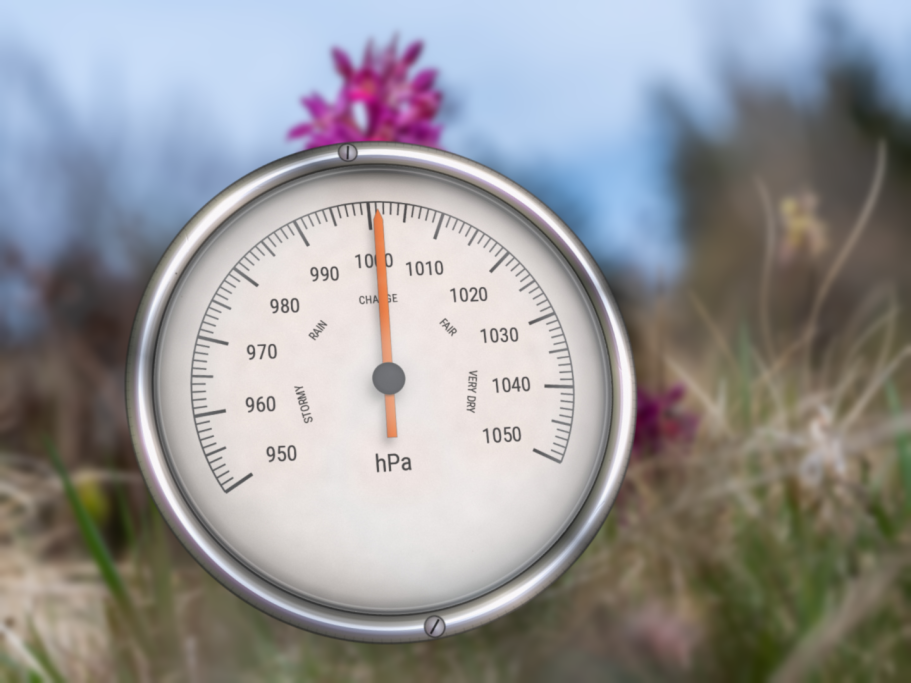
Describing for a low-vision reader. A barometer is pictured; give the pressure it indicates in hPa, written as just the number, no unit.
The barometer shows 1001
